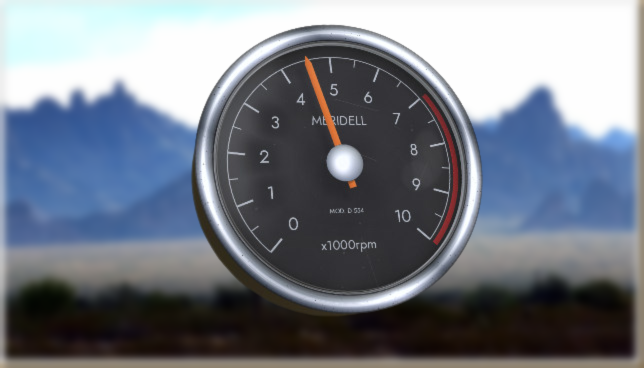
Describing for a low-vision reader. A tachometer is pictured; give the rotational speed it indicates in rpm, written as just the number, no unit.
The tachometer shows 4500
